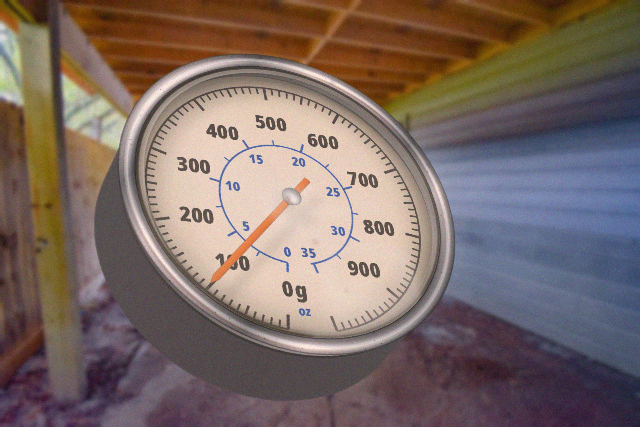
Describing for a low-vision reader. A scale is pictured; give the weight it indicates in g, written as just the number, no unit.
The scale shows 100
